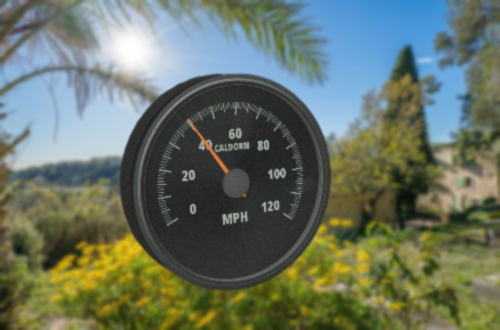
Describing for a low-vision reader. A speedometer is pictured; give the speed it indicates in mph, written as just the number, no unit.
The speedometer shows 40
